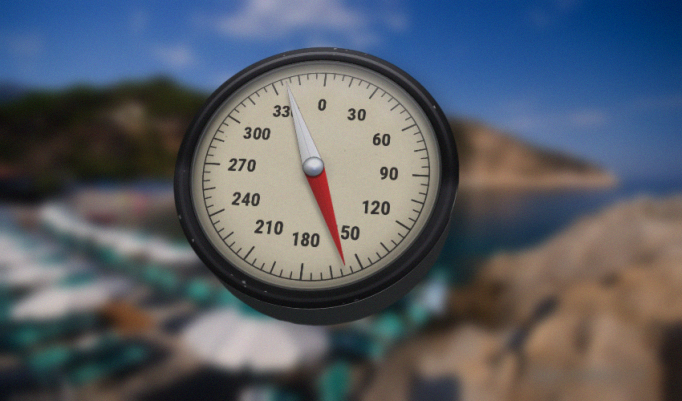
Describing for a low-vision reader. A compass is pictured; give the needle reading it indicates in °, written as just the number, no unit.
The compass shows 157.5
